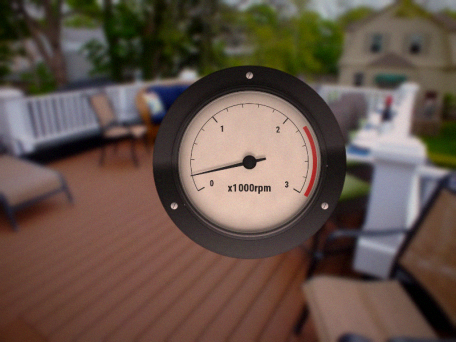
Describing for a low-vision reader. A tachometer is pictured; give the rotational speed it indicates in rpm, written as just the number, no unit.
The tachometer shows 200
